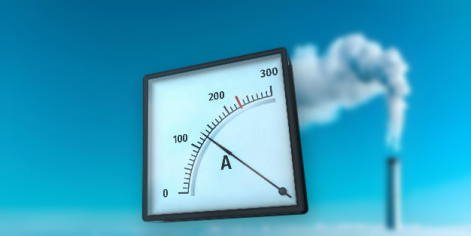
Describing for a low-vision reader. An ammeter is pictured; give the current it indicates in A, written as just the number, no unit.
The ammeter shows 130
